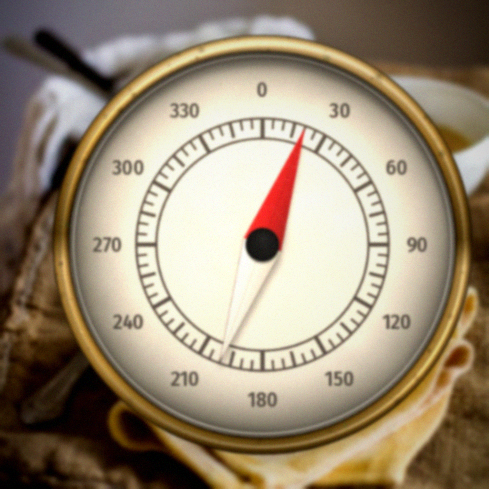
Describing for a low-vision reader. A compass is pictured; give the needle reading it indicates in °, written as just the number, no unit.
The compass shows 20
